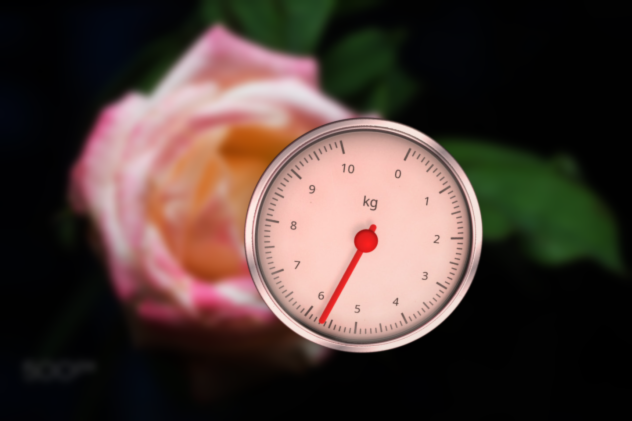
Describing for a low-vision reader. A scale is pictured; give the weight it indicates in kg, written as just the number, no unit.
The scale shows 5.7
